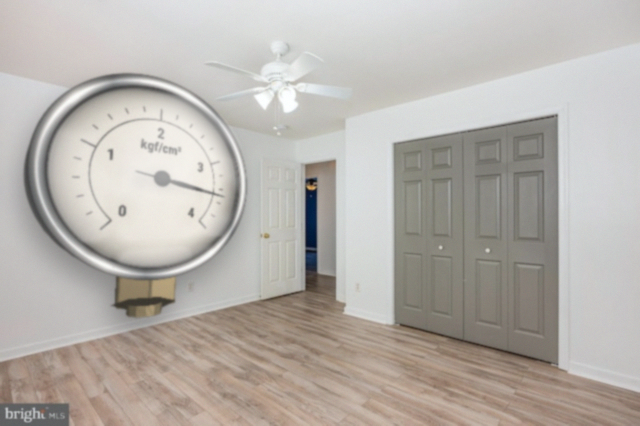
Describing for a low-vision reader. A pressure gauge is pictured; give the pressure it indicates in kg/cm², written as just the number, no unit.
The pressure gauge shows 3.5
